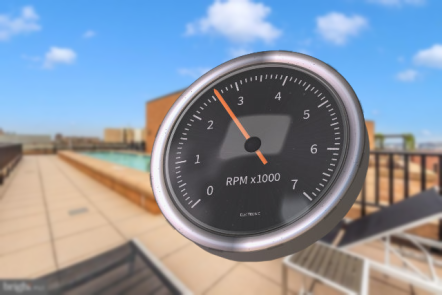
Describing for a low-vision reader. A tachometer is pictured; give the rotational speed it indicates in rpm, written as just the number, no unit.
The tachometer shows 2600
